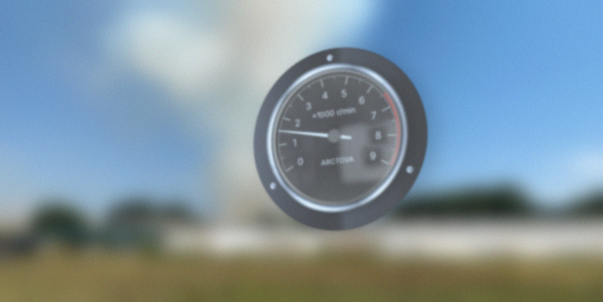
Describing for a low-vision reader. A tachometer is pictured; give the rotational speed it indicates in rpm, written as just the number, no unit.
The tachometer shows 1500
